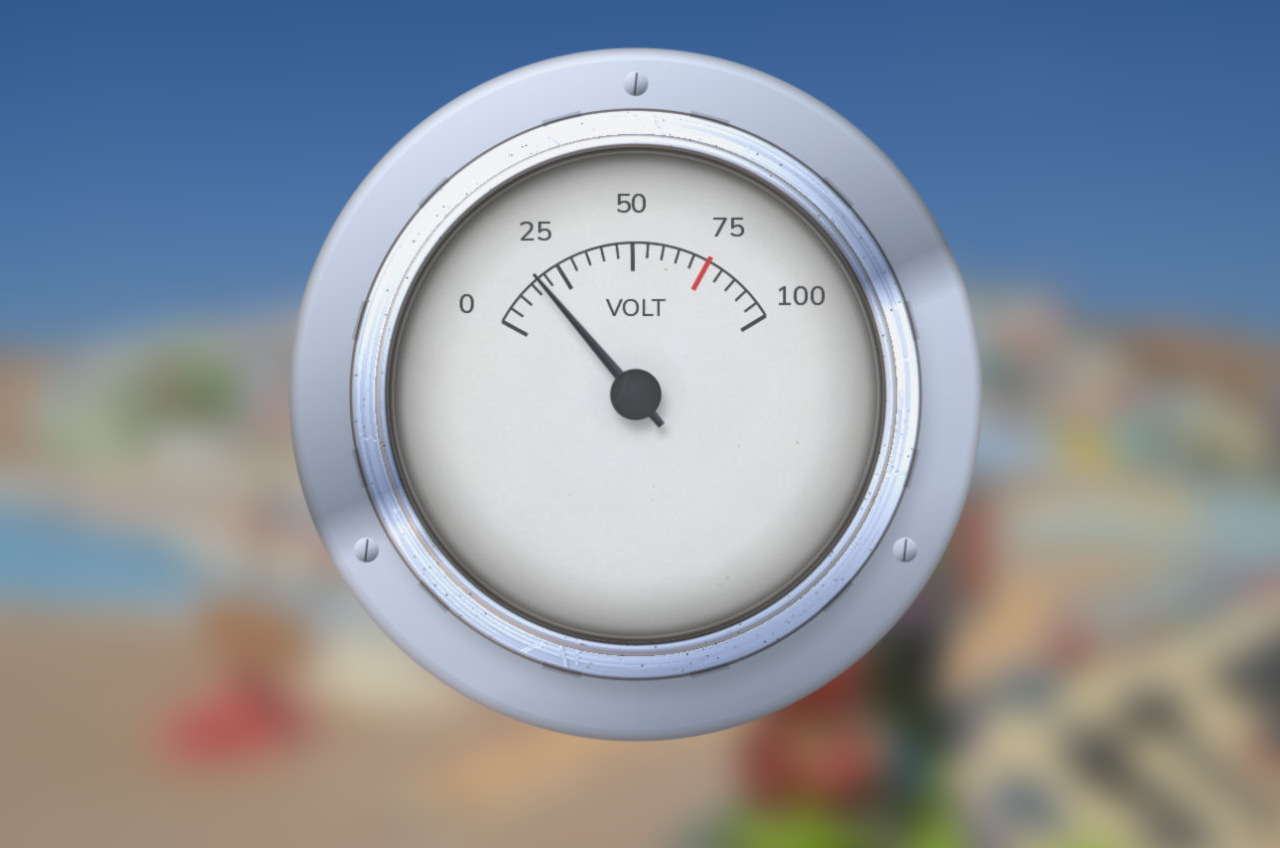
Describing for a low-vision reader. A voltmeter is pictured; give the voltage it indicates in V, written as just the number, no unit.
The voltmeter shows 17.5
